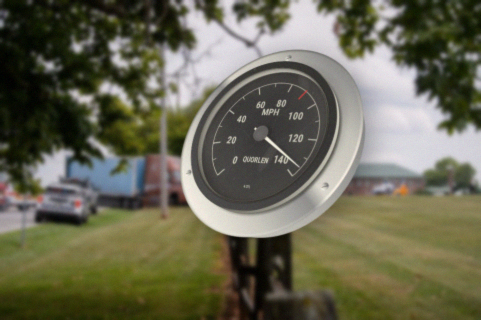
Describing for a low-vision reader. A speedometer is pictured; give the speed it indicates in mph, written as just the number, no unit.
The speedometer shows 135
